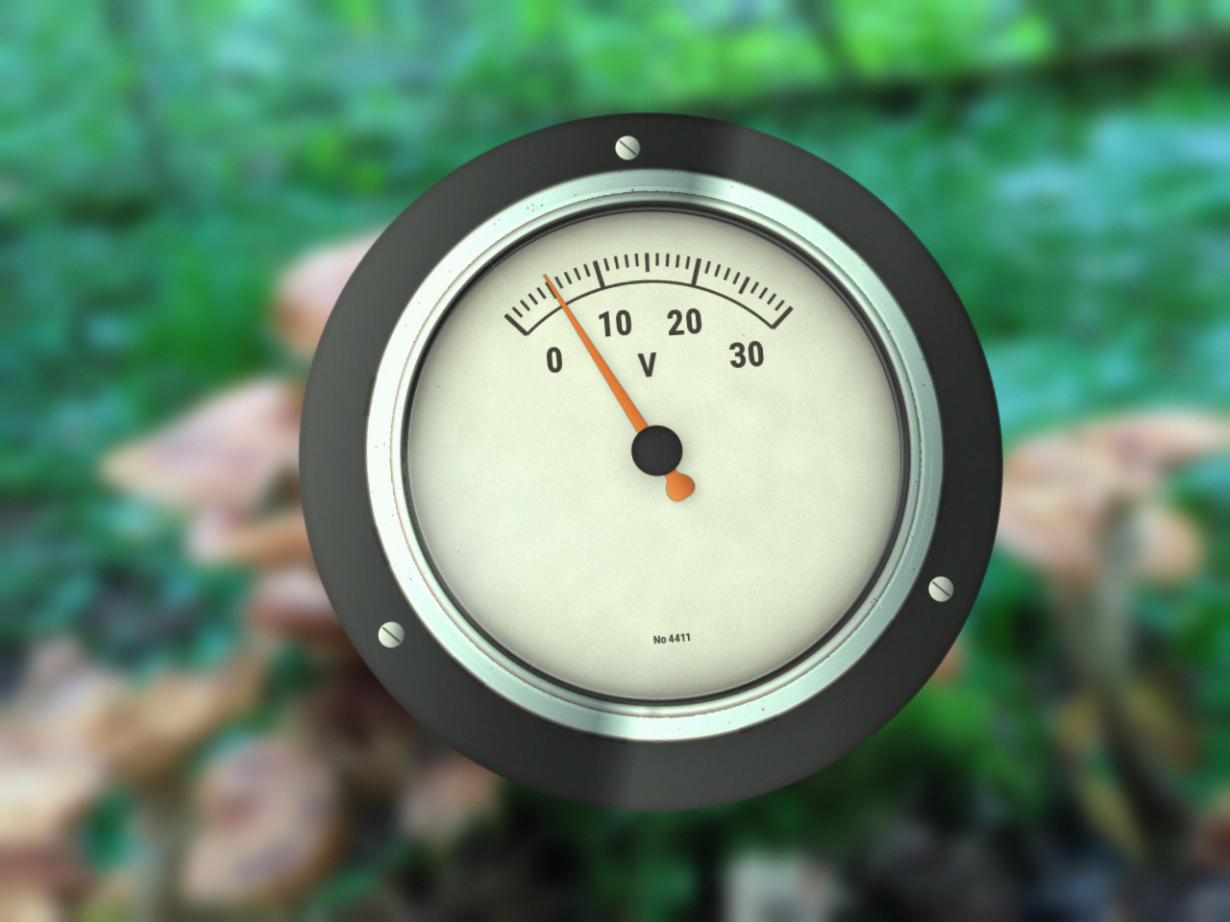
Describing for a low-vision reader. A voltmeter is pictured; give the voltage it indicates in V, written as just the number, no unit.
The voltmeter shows 5
